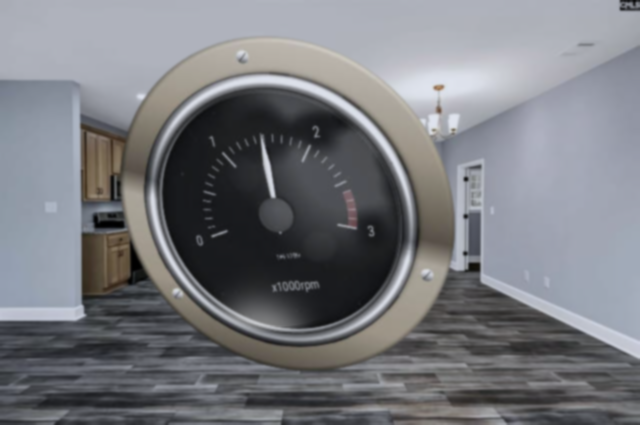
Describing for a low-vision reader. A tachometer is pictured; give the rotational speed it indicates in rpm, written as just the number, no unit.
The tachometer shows 1500
